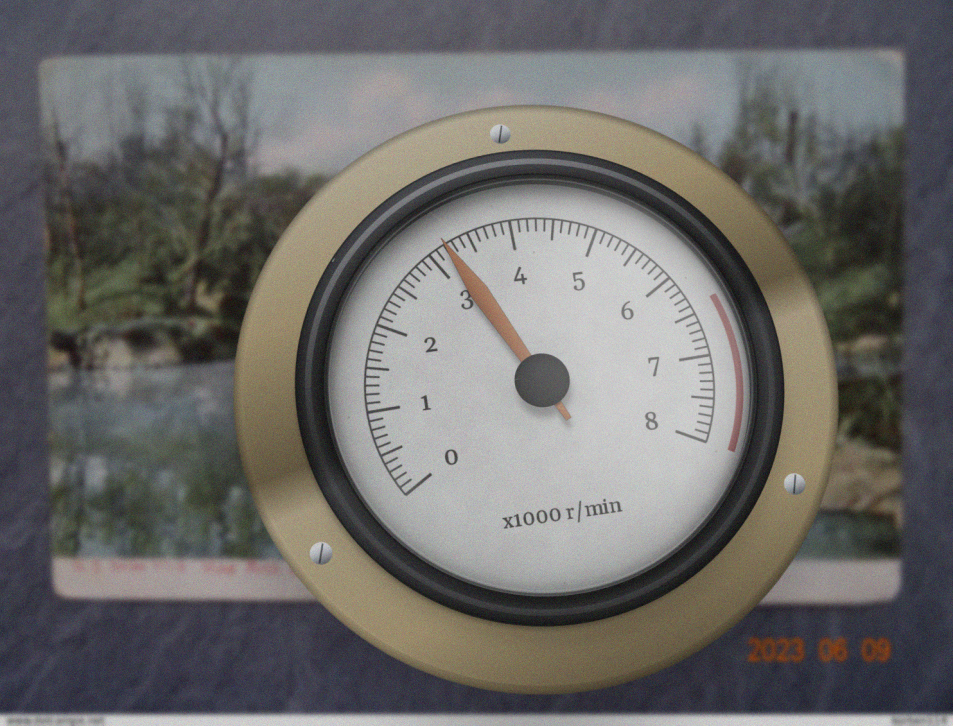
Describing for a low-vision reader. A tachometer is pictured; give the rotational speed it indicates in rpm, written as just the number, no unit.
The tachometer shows 3200
